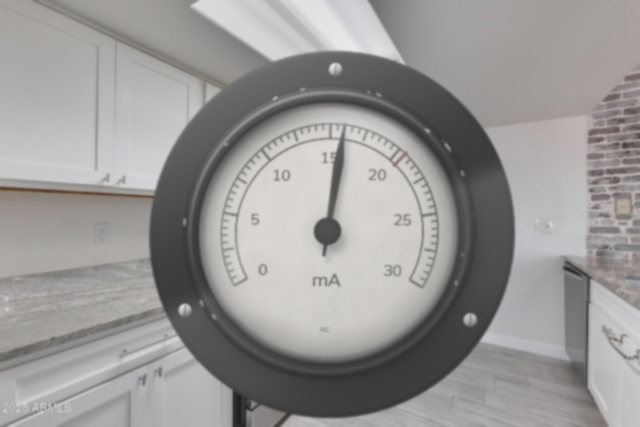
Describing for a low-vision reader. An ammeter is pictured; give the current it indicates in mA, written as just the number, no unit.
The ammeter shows 16
